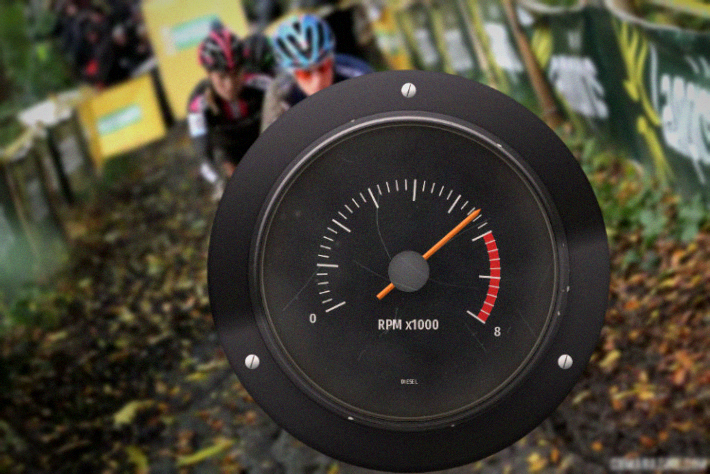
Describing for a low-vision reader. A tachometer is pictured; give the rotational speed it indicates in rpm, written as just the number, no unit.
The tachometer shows 5500
